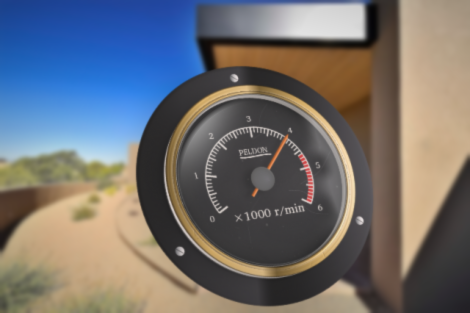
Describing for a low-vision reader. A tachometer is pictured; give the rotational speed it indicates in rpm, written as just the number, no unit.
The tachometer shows 4000
